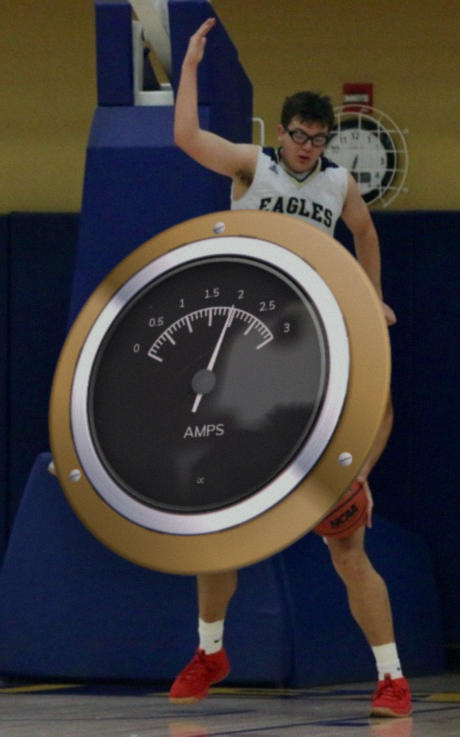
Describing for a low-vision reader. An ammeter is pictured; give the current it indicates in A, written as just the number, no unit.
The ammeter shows 2
